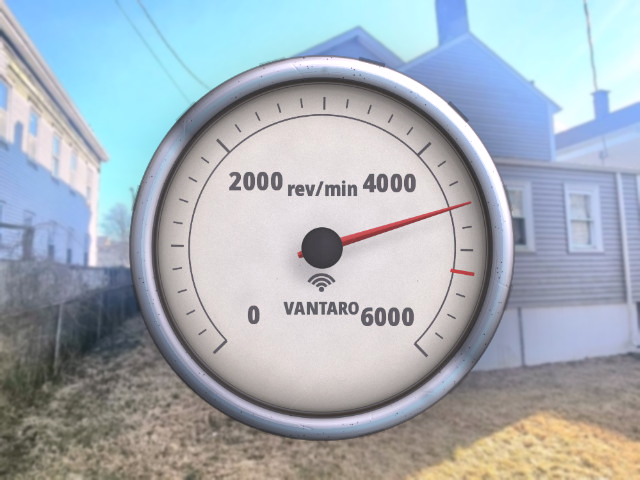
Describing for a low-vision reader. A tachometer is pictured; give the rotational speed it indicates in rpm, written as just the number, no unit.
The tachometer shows 4600
